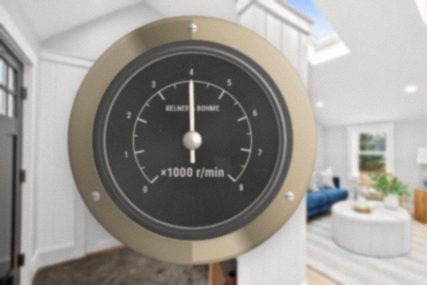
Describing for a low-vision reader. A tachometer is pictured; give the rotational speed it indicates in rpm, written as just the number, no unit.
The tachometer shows 4000
